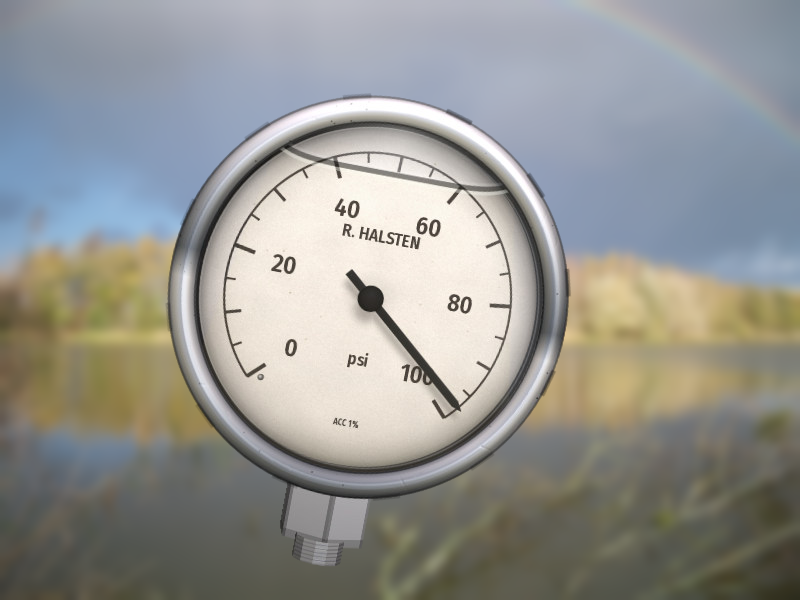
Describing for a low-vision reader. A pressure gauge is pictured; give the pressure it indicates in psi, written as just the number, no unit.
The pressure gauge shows 97.5
